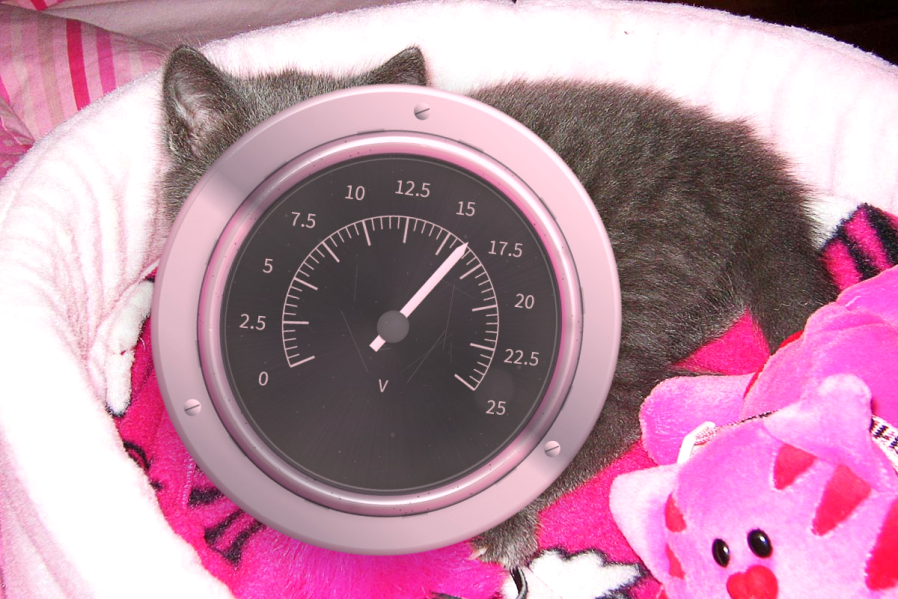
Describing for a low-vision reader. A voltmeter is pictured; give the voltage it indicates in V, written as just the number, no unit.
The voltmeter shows 16
